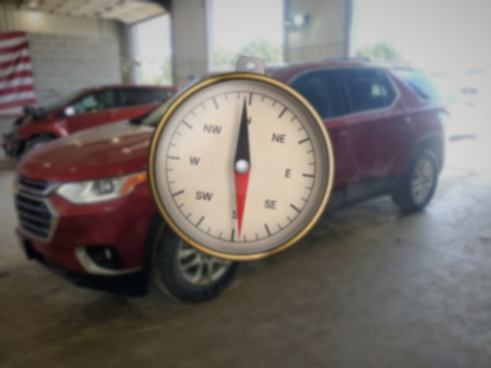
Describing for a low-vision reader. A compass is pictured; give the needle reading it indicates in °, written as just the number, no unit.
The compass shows 175
